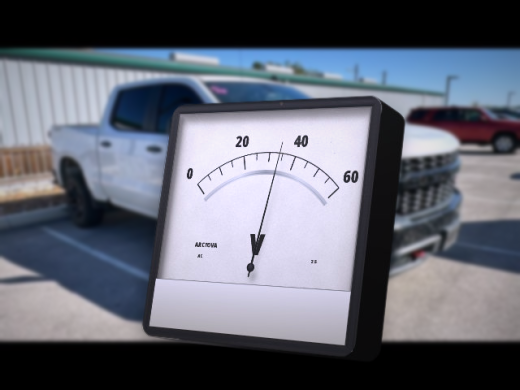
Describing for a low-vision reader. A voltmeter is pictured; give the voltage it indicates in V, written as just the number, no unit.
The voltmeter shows 35
